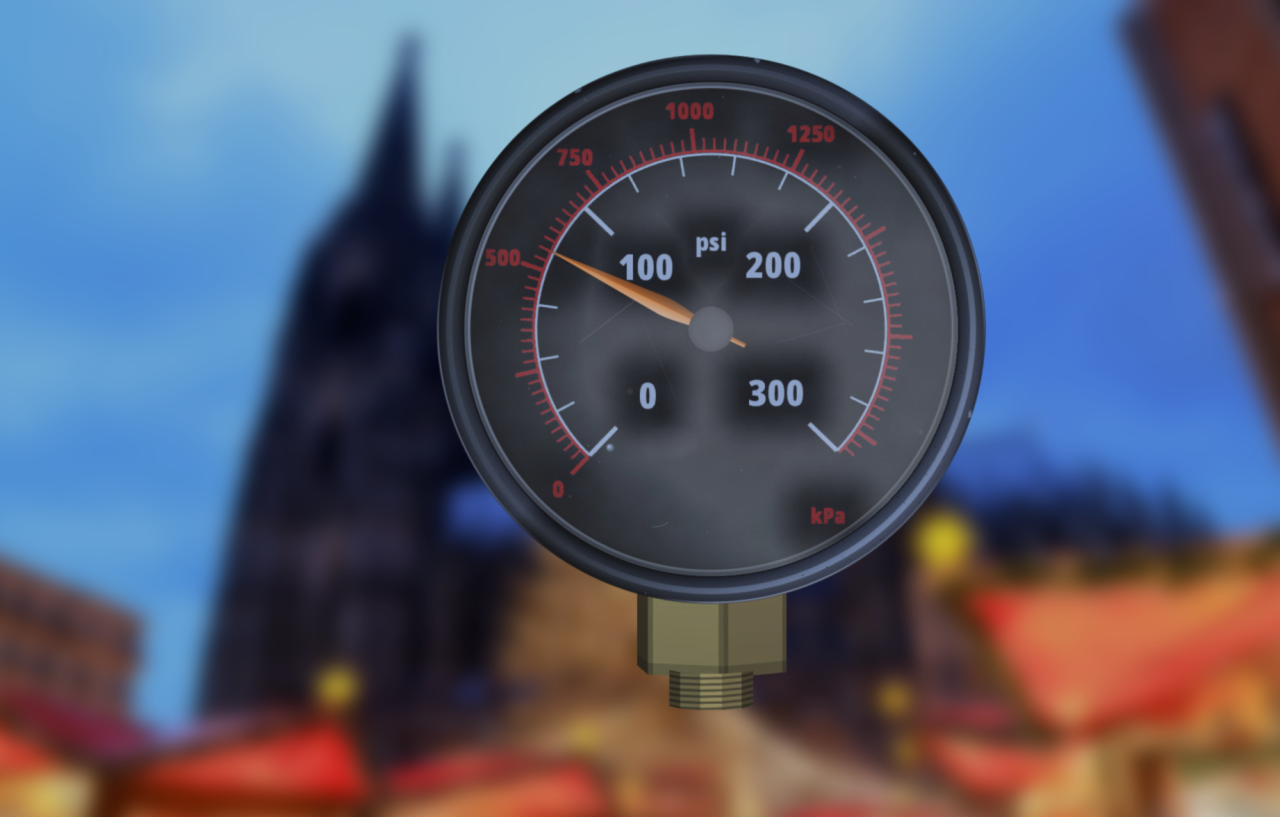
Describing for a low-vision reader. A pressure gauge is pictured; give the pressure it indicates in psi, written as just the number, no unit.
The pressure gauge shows 80
